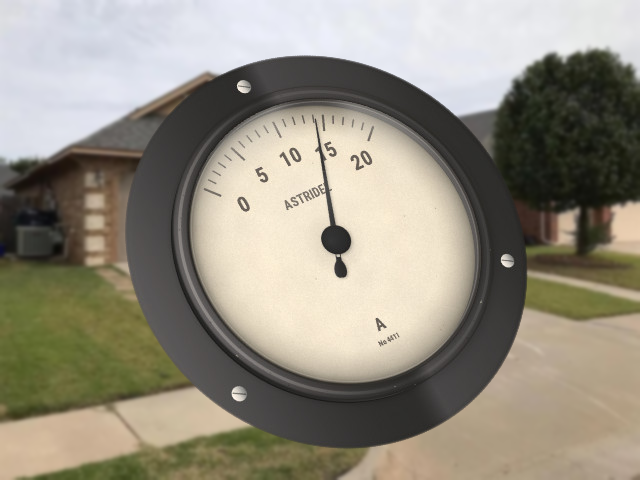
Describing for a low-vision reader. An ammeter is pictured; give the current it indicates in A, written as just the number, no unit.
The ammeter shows 14
